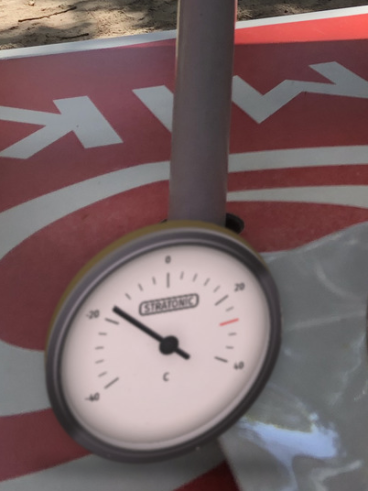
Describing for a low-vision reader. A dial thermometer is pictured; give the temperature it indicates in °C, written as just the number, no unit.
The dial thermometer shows -16
